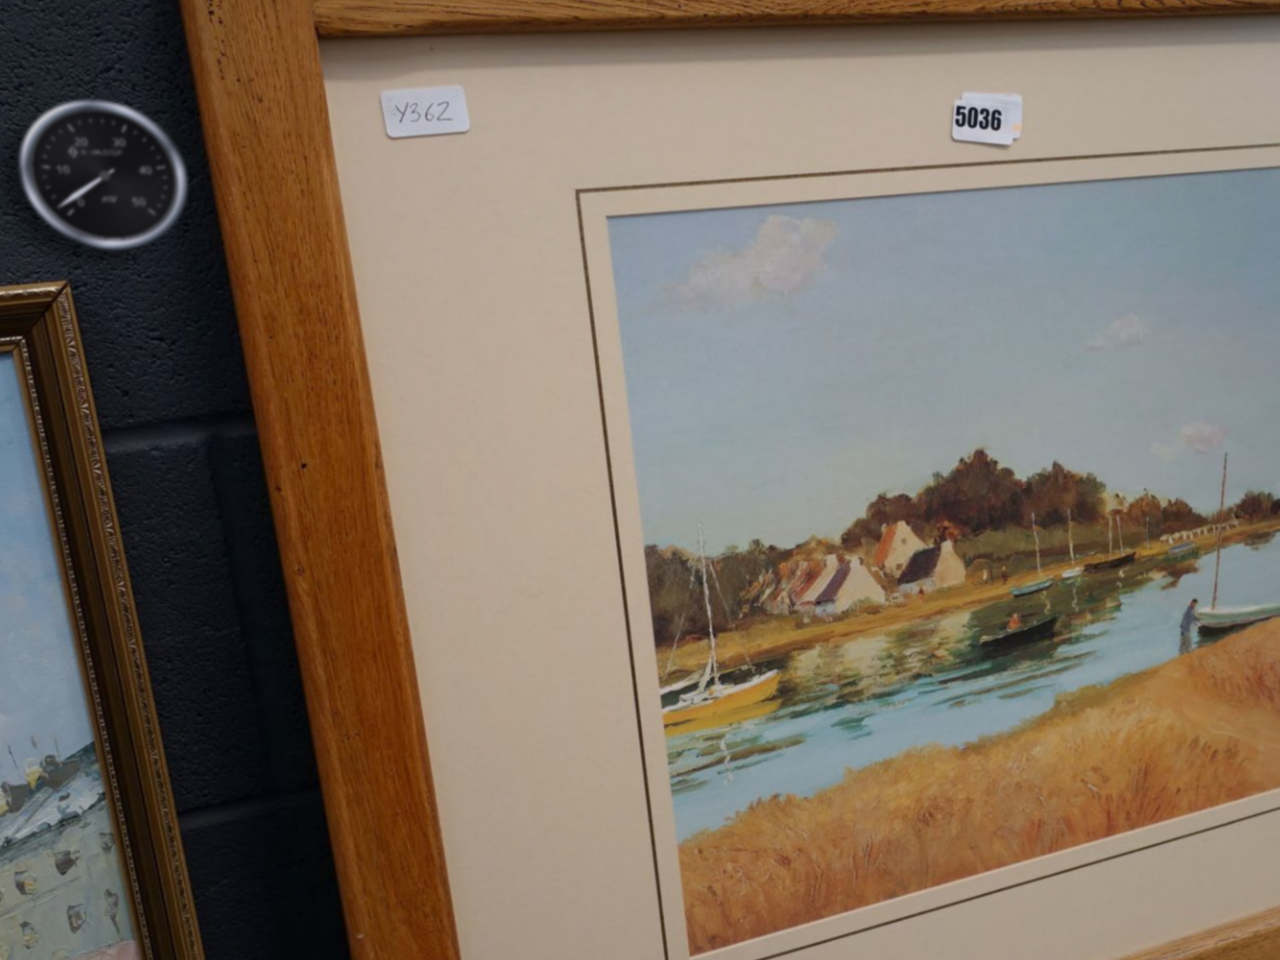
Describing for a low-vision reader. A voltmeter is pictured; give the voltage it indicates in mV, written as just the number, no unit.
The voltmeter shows 2
